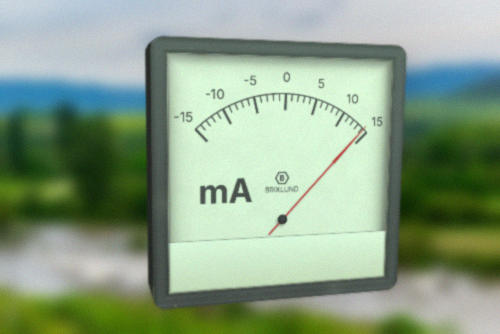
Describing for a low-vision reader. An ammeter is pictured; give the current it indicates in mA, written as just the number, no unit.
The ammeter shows 14
